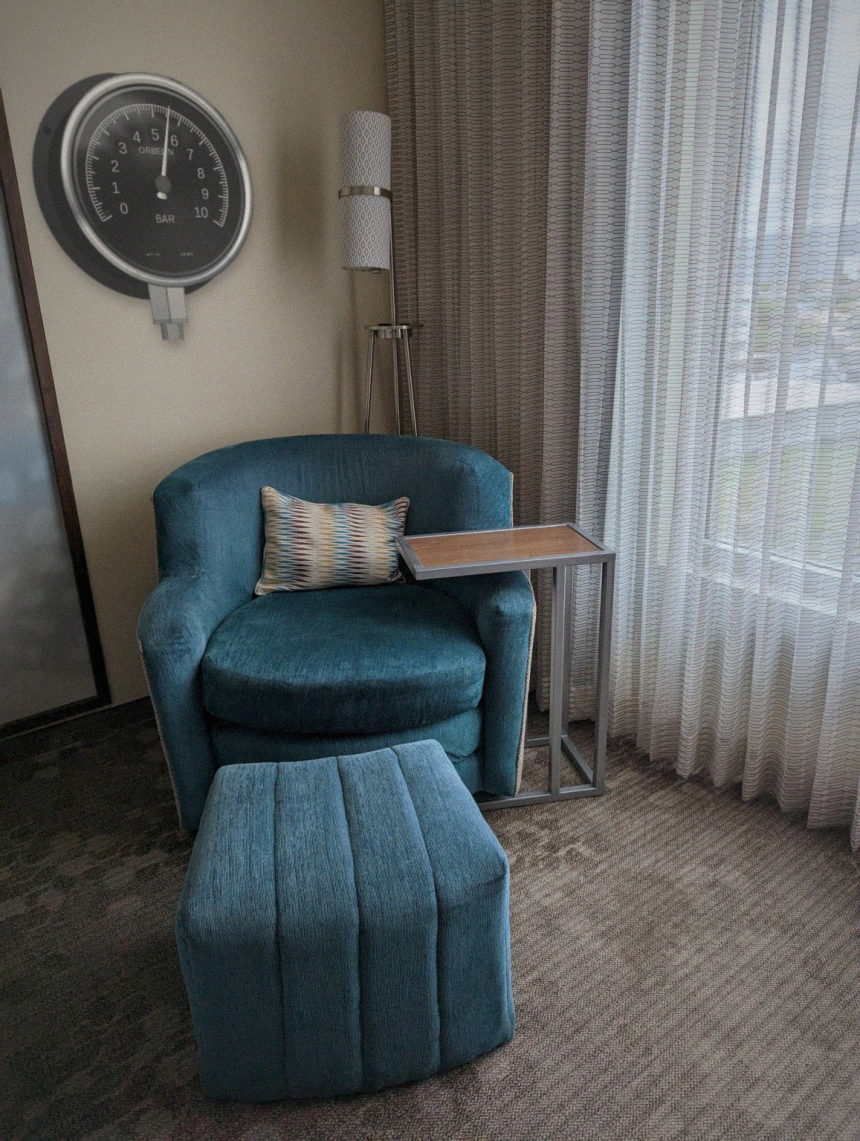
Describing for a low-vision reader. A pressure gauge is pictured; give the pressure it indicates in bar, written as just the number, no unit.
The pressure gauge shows 5.5
